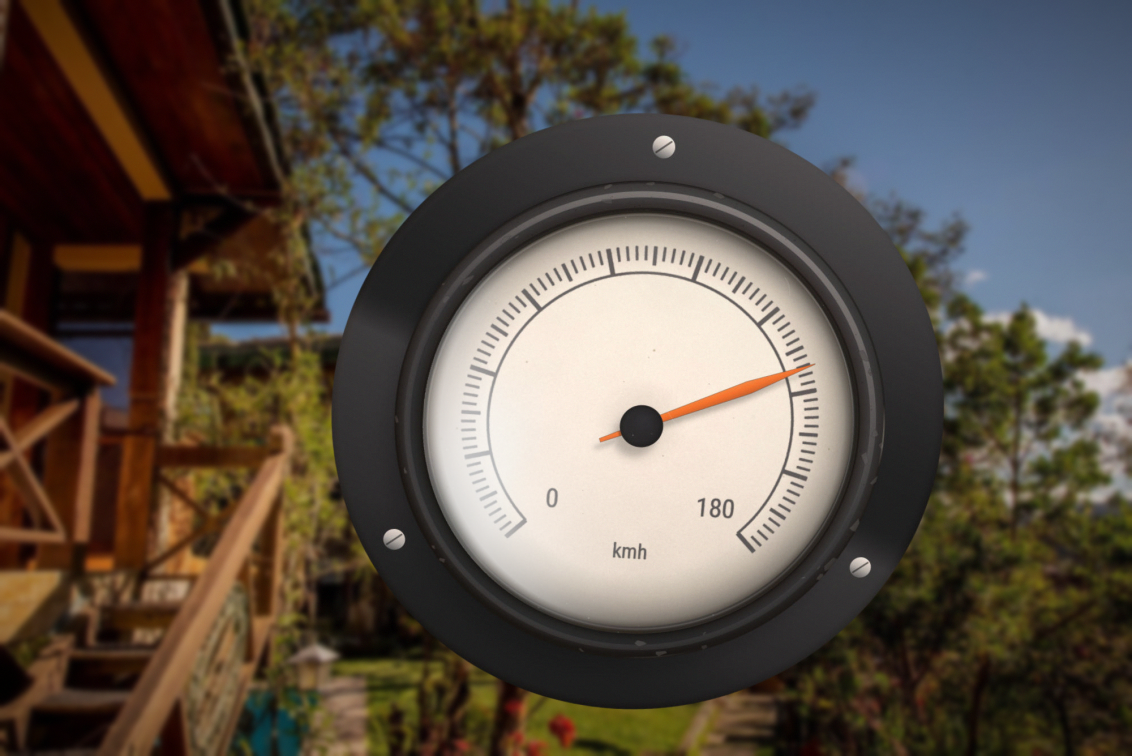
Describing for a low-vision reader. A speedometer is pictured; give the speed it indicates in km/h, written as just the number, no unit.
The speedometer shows 134
